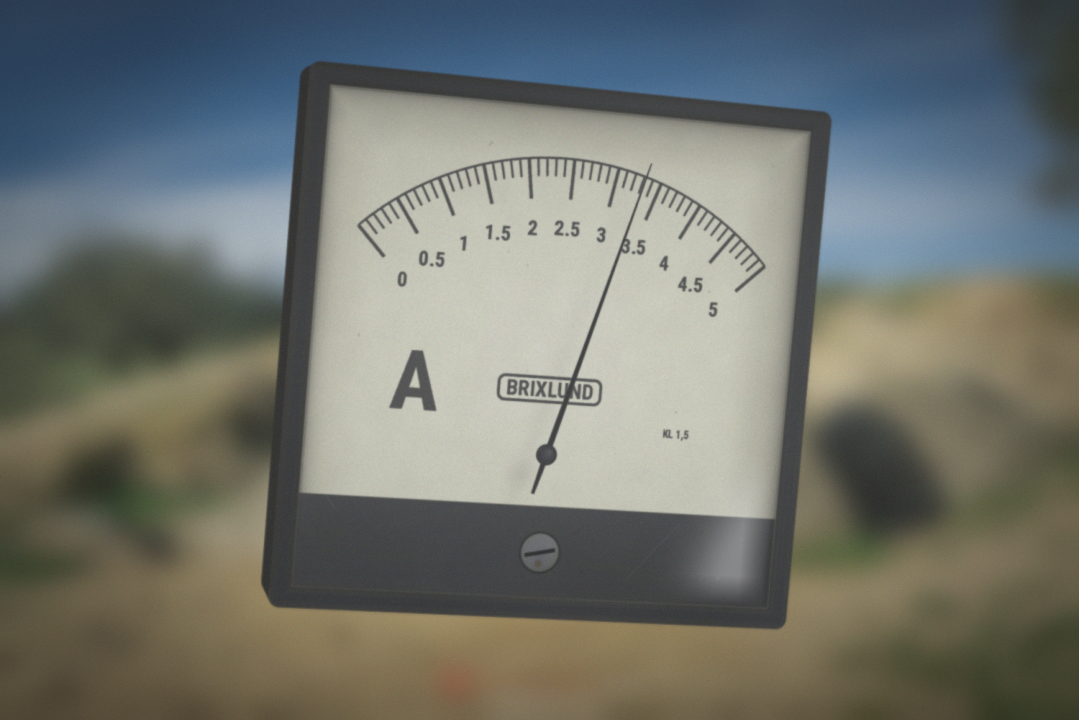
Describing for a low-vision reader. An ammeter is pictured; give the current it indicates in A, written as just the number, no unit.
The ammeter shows 3.3
